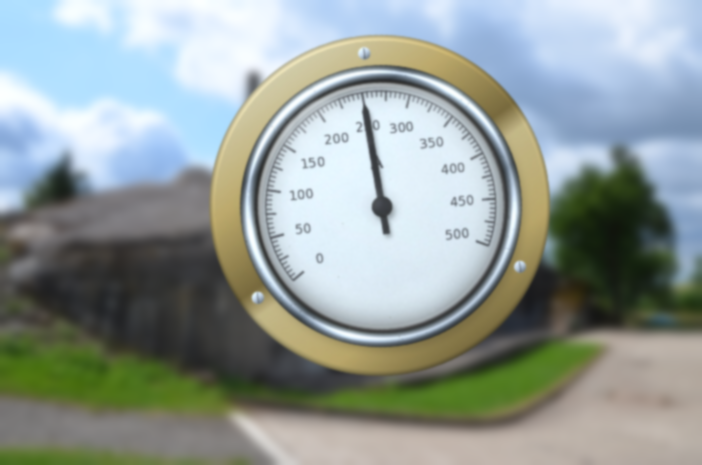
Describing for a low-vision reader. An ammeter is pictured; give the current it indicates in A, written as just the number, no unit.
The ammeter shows 250
